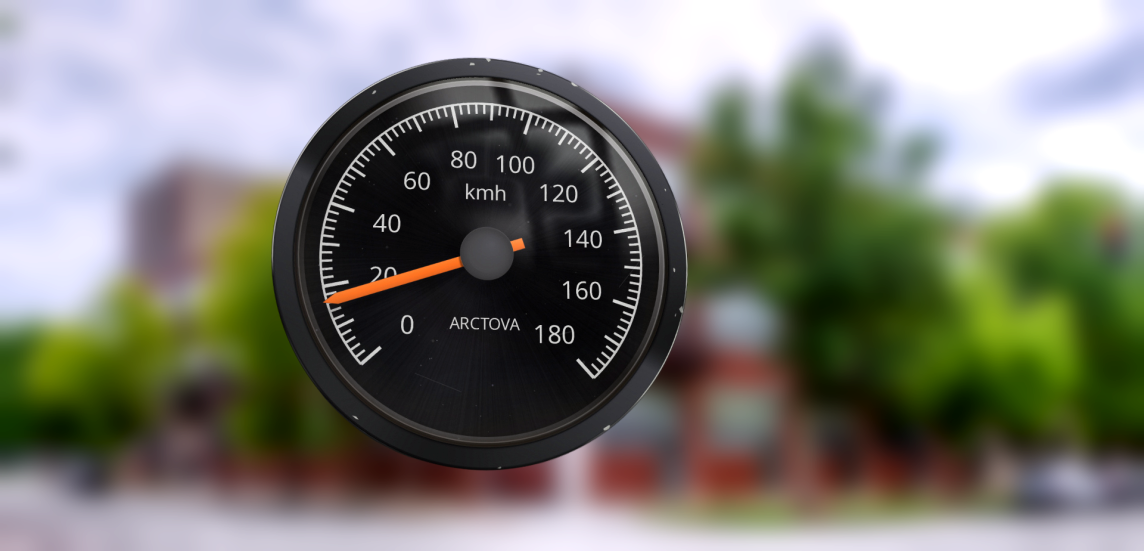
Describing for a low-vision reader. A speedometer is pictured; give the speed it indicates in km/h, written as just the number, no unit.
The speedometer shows 16
